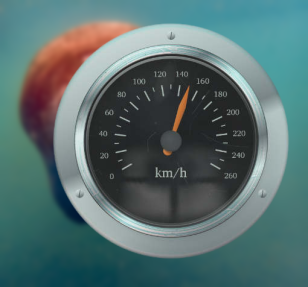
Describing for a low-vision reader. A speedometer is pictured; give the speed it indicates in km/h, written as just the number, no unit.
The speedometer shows 150
